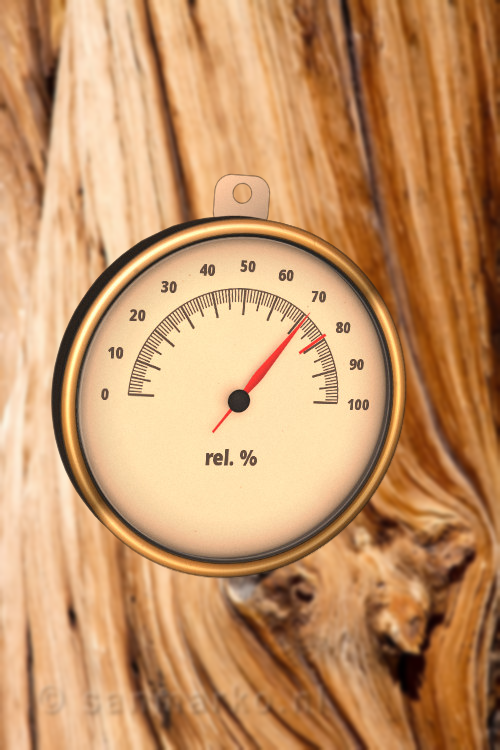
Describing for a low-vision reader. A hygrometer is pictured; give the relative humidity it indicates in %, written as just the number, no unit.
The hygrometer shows 70
